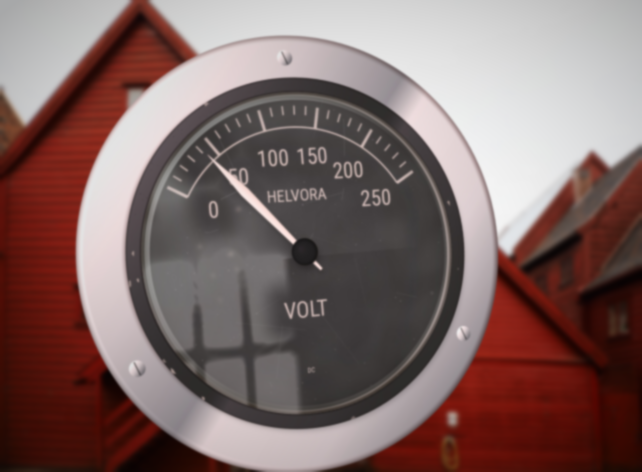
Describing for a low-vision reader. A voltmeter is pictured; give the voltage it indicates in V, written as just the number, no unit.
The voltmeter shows 40
